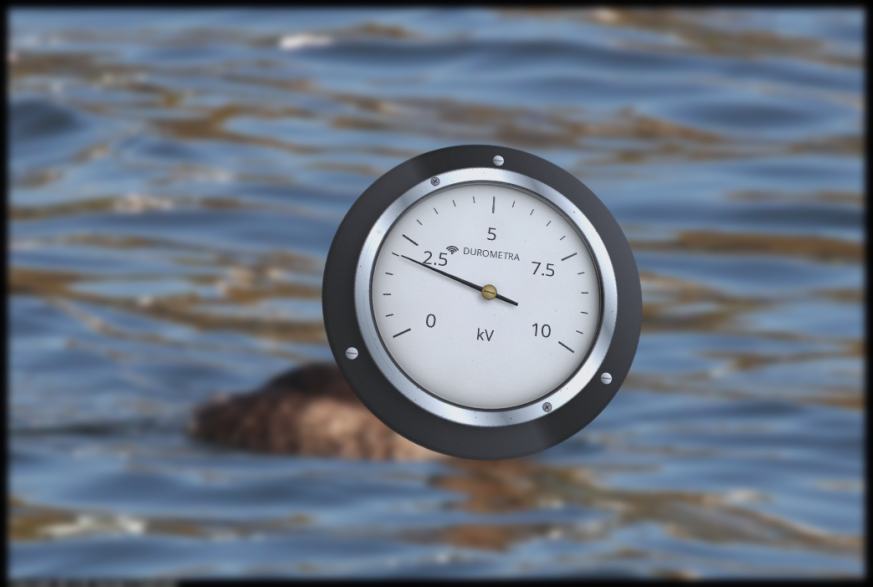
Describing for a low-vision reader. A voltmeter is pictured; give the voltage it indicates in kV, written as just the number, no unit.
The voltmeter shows 2
